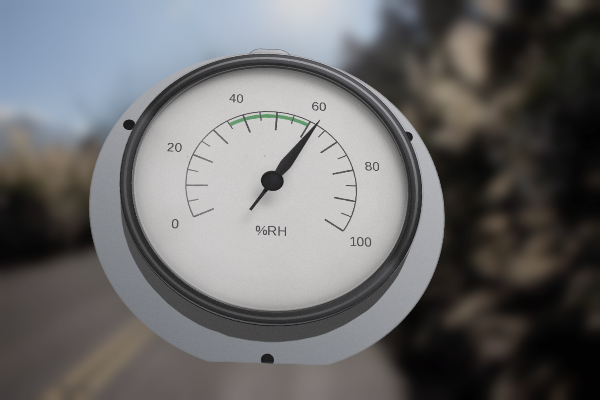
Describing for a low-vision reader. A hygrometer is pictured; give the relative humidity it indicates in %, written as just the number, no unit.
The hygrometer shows 62.5
